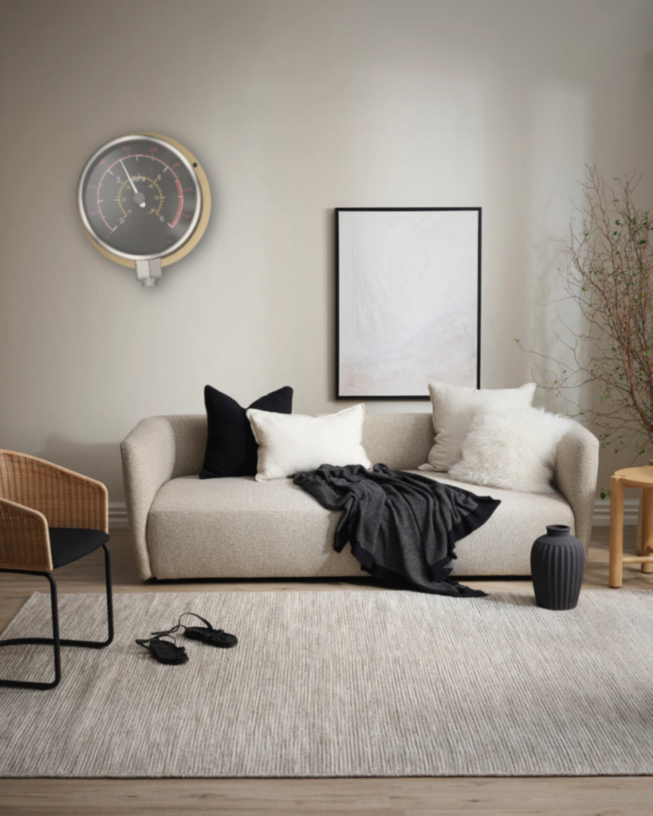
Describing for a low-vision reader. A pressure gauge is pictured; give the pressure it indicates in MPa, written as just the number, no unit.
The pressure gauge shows 2.5
